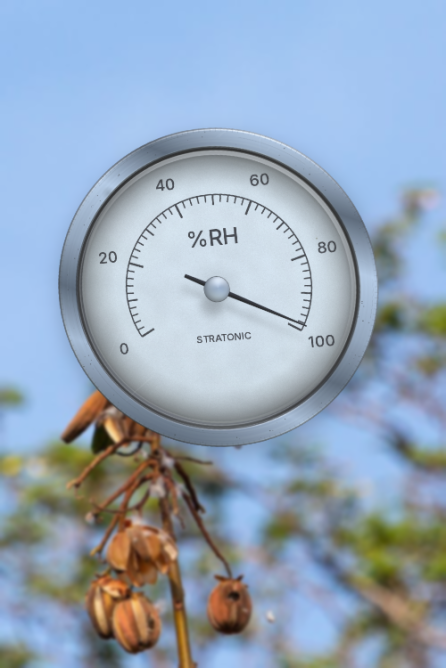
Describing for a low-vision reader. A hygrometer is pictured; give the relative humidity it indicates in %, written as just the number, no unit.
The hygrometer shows 98
